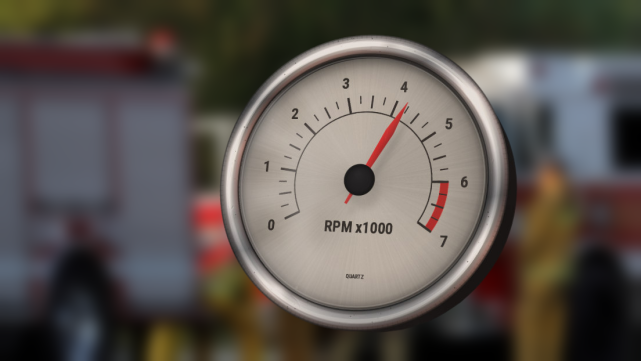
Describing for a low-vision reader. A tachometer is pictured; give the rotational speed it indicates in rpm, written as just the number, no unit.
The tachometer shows 4250
